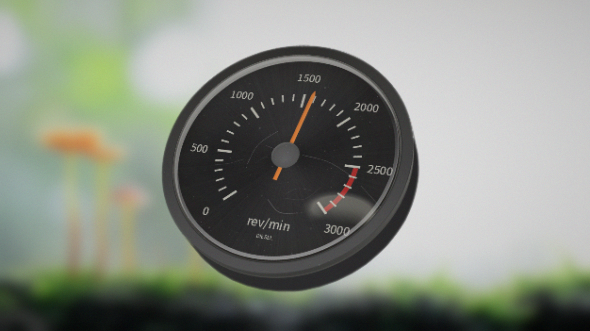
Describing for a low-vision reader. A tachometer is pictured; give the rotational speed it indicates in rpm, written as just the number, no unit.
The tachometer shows 1600
